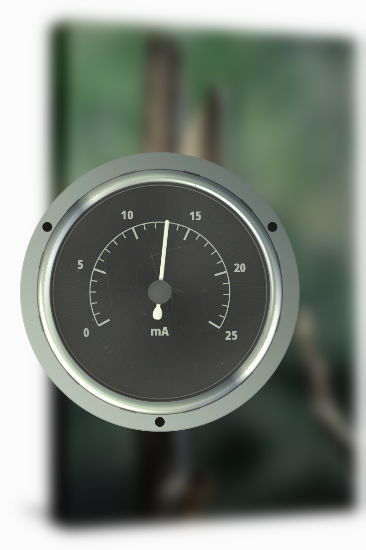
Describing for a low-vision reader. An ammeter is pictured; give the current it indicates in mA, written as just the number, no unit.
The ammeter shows 13
